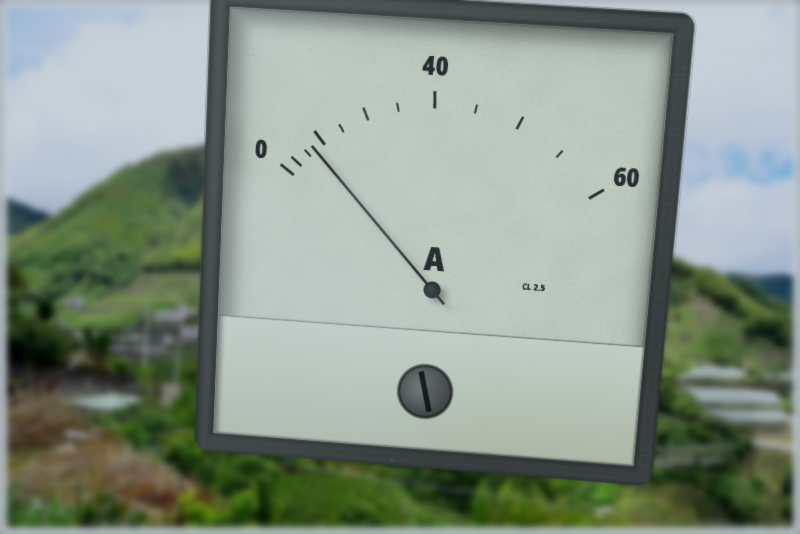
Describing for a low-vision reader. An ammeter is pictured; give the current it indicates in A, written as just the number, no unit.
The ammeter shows 17.5
